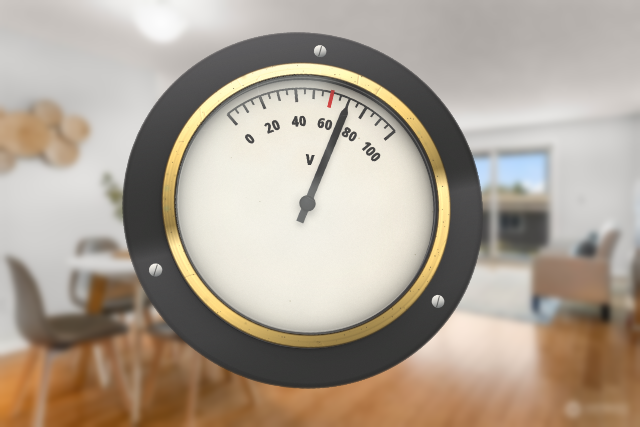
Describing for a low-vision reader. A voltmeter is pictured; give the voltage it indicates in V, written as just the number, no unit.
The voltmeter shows 70
